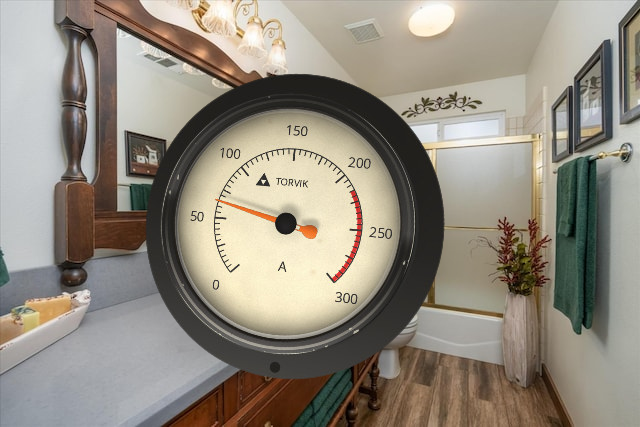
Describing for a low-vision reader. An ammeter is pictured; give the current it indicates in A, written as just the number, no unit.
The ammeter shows 65
